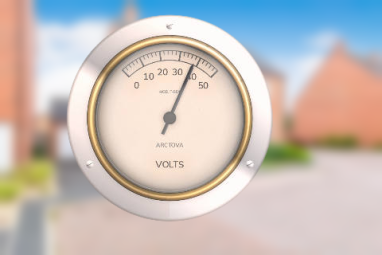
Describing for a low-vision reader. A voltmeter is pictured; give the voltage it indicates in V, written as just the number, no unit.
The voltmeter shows 38
